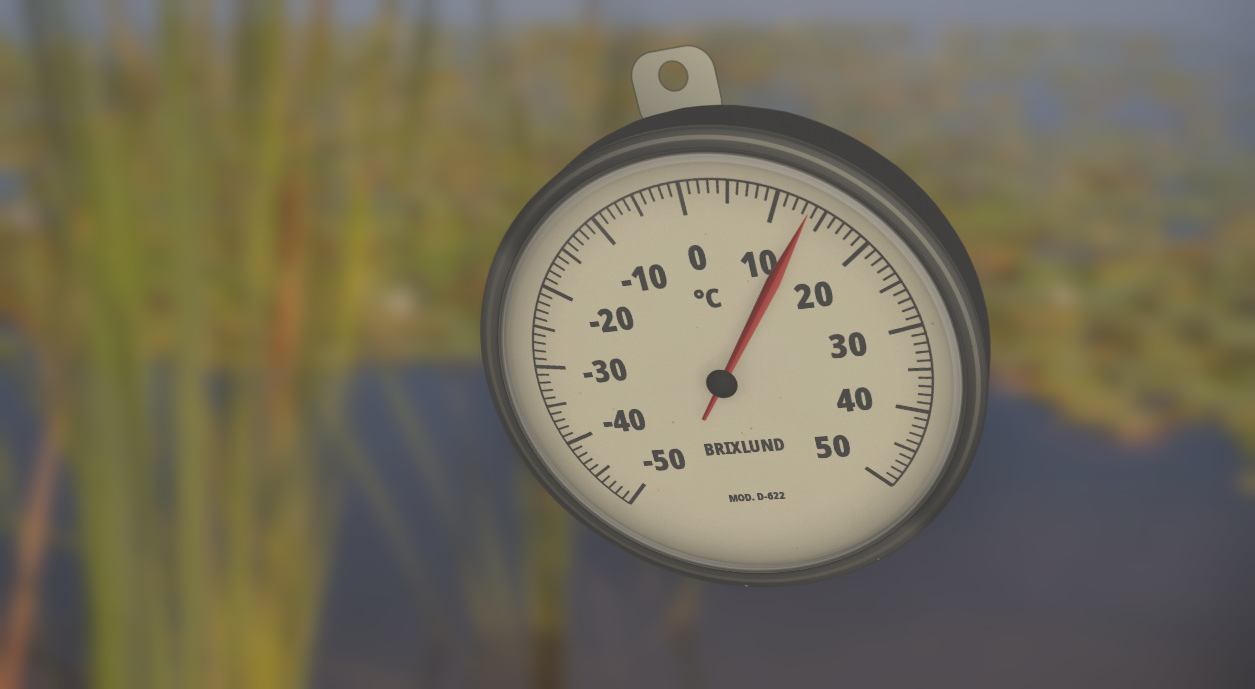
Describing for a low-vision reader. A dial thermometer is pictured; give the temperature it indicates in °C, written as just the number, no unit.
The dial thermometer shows 13.5
